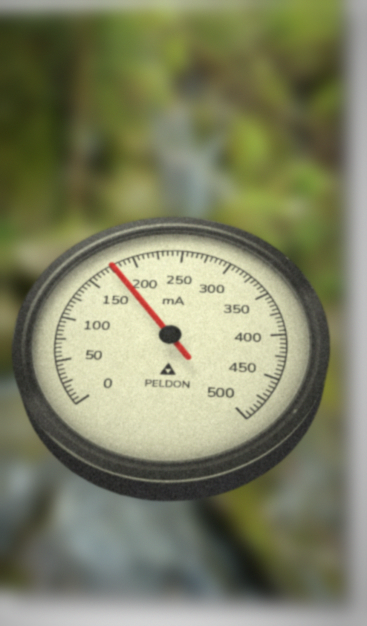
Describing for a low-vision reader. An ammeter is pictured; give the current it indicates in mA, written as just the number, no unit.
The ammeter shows 175
